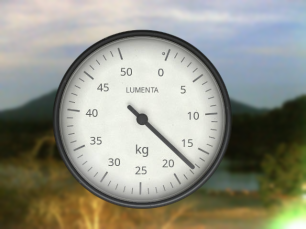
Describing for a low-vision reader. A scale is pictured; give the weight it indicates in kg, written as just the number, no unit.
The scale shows 17.5
